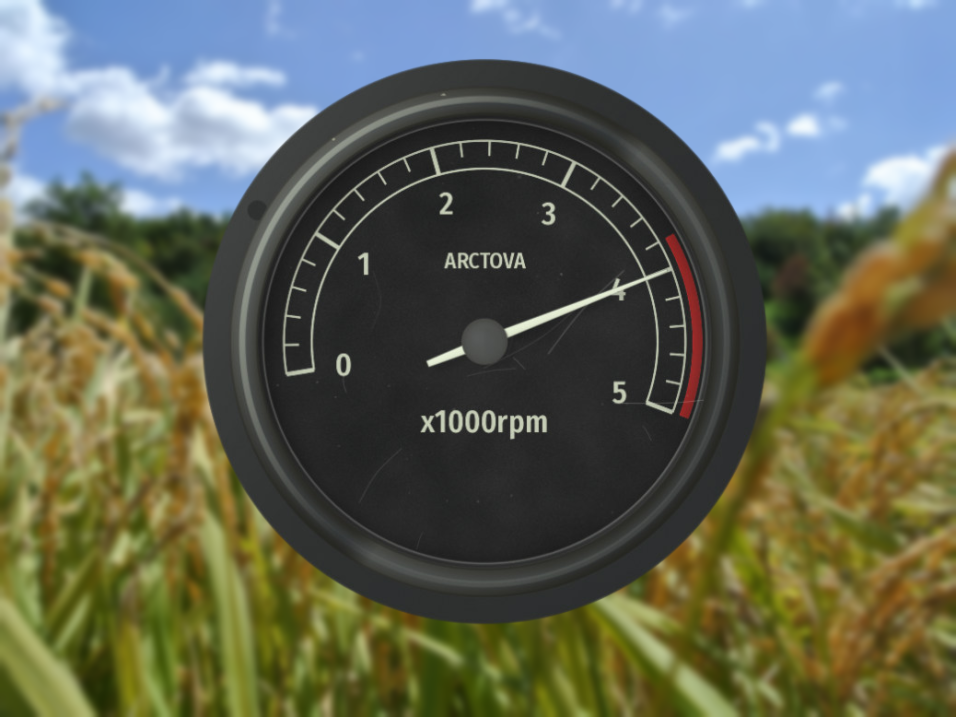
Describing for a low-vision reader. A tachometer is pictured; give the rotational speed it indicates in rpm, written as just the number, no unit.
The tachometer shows 4000
